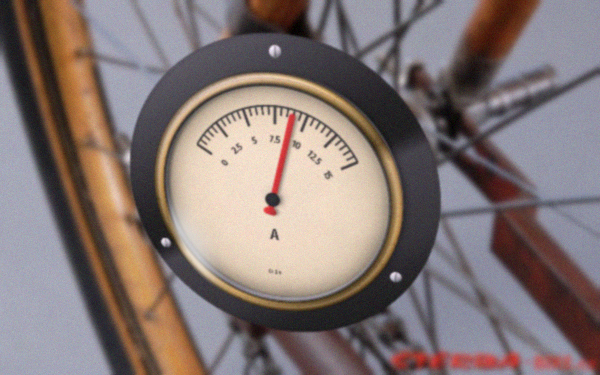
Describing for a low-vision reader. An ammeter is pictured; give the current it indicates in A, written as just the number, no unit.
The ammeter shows 9
